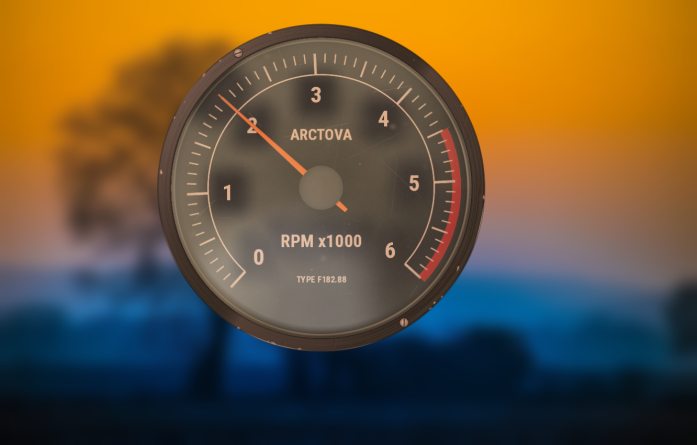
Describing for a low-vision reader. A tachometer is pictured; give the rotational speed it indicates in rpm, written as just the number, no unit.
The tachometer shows 2000
